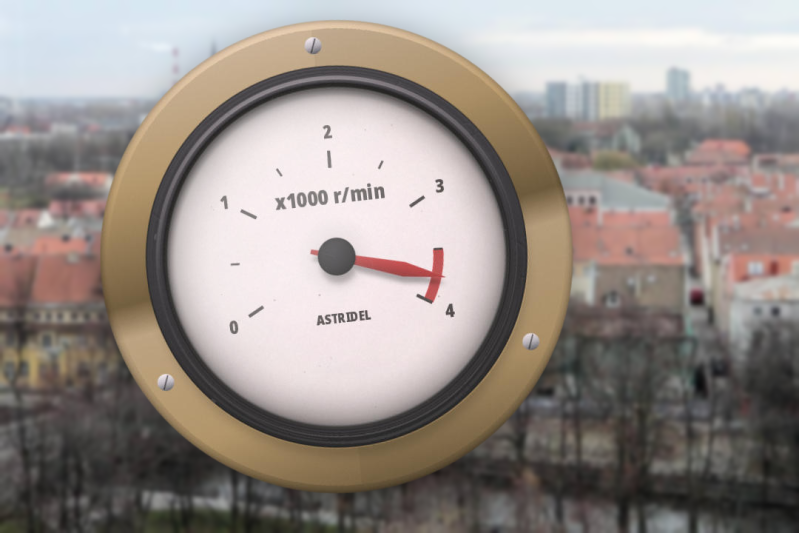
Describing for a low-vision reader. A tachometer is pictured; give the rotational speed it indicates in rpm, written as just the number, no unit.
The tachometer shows 3750
